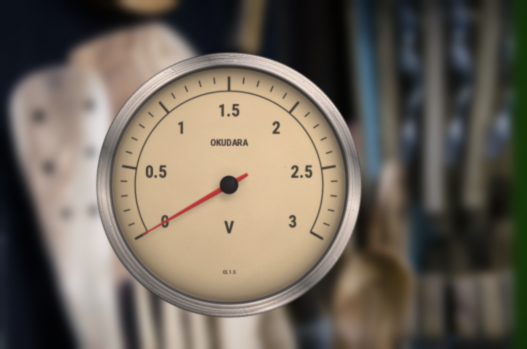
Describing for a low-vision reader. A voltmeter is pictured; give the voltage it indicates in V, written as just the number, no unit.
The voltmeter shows 0
